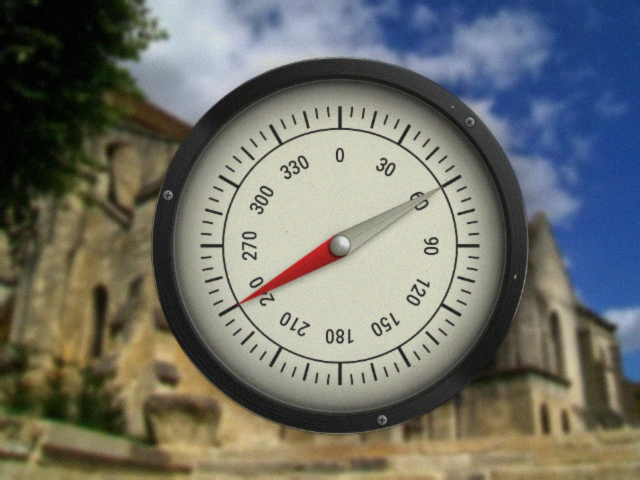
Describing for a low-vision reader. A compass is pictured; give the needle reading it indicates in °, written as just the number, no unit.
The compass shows 240
